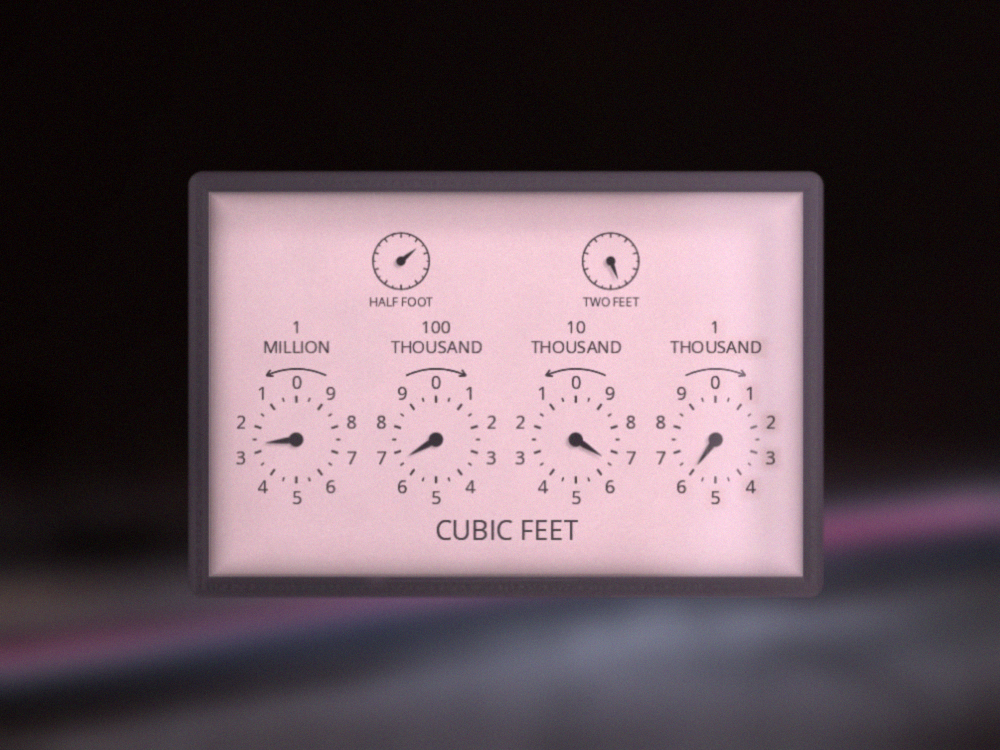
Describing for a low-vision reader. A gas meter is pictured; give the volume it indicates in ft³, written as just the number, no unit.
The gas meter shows 266600
